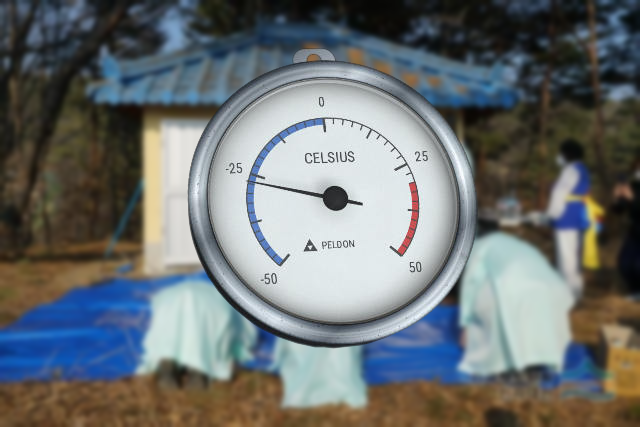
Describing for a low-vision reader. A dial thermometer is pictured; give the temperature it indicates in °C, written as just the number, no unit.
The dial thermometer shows -27.5
